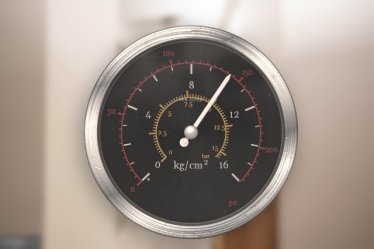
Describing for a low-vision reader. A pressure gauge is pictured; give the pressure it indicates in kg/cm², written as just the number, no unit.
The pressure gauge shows 10
